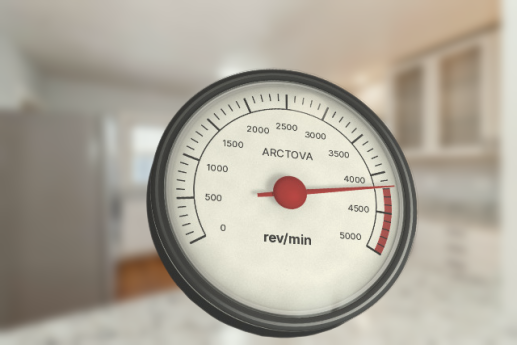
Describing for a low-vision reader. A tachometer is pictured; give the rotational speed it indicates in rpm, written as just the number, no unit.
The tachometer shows 4200
